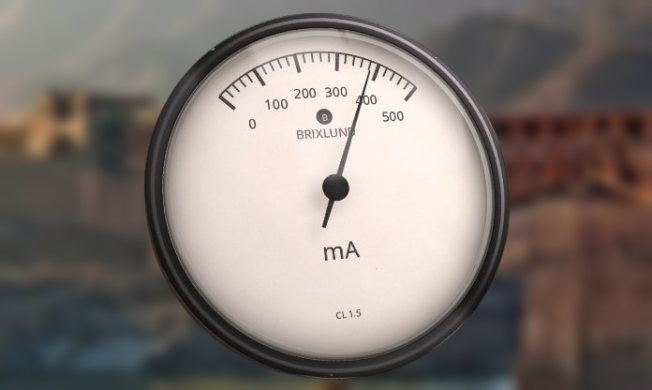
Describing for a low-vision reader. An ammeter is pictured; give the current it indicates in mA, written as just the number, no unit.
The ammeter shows 380
